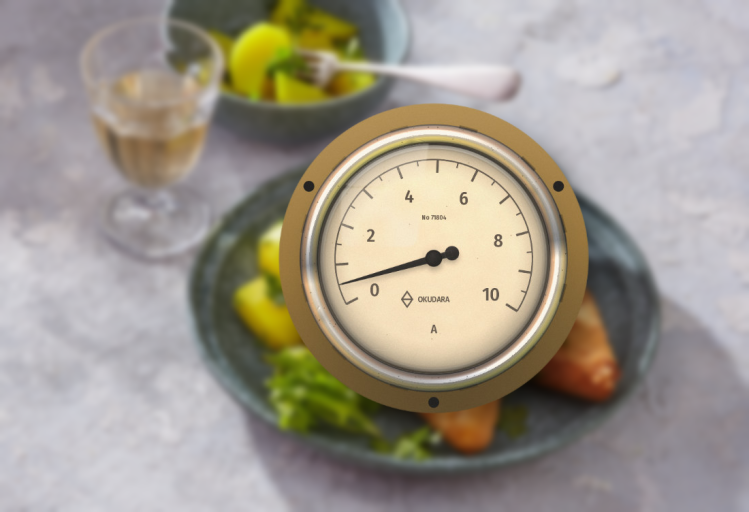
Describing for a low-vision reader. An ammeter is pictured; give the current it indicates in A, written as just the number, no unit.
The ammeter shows 0.5
